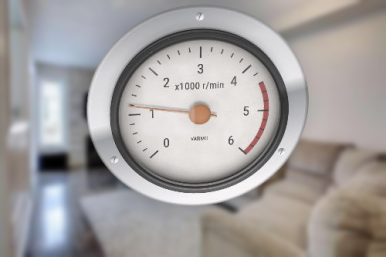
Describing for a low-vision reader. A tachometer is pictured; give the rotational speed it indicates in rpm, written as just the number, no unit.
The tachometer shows 1200
